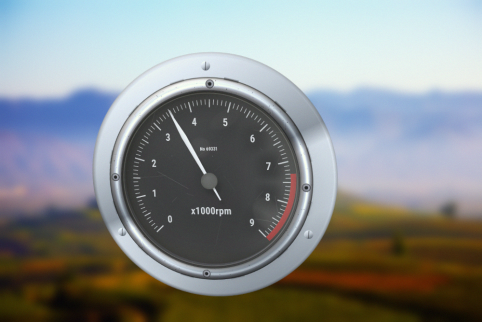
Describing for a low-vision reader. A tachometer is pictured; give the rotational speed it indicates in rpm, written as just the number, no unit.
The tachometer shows 3500
